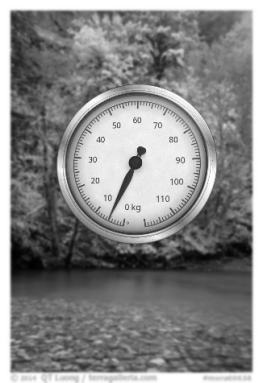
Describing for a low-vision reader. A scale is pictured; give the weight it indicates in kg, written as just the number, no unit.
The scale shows 5
